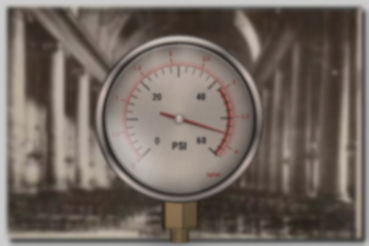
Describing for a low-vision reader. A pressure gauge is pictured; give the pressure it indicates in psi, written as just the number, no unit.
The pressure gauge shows 54
